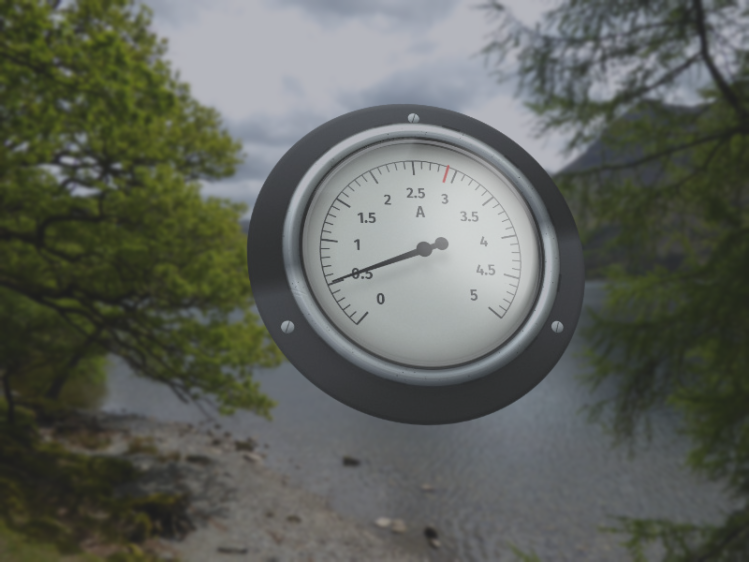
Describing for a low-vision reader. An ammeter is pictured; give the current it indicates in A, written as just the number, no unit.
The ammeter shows 0.5
